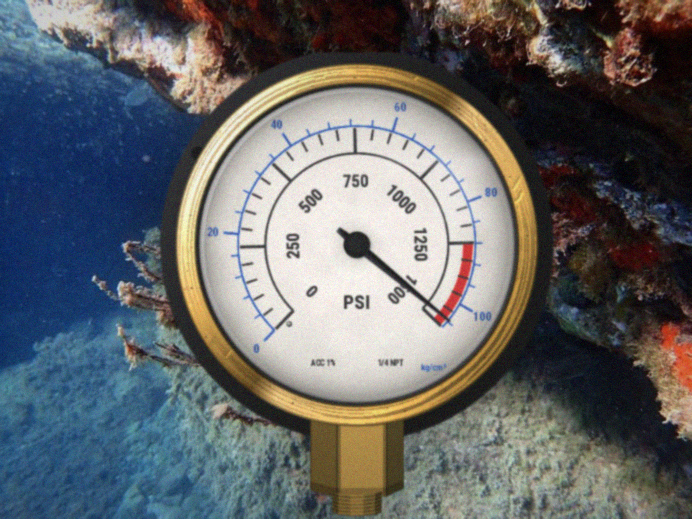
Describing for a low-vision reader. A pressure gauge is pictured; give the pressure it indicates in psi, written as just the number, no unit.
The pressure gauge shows 1475
